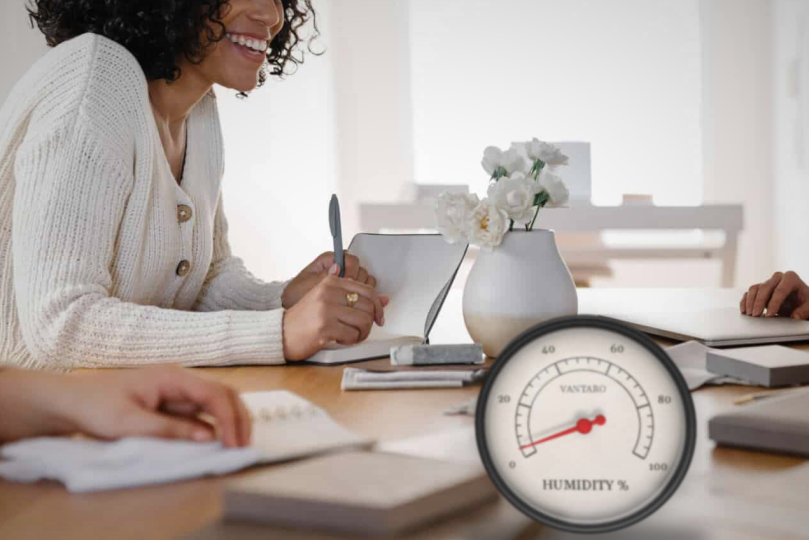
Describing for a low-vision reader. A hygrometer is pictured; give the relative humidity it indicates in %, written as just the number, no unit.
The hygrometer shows 4
